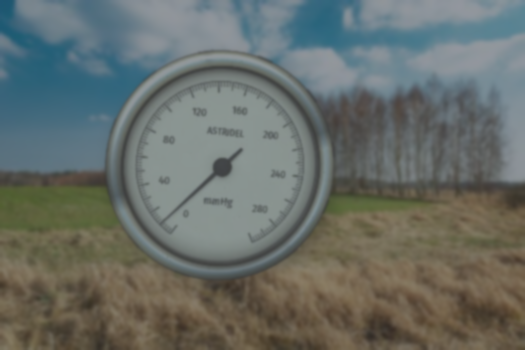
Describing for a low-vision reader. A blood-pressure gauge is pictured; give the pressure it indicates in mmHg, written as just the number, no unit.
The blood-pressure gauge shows 10
